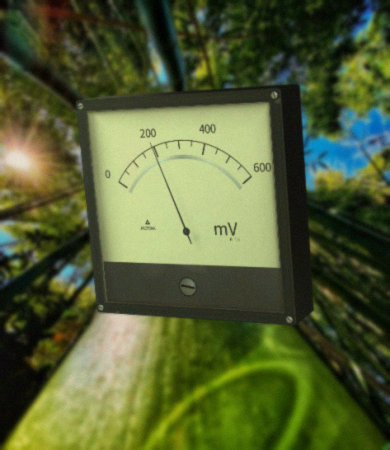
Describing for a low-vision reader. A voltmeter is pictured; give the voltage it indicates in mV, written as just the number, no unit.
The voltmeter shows 200
